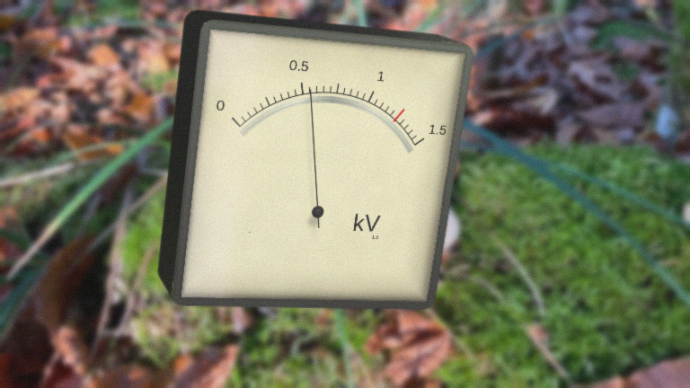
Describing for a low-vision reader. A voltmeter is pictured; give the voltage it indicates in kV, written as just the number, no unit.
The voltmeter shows 0.55
